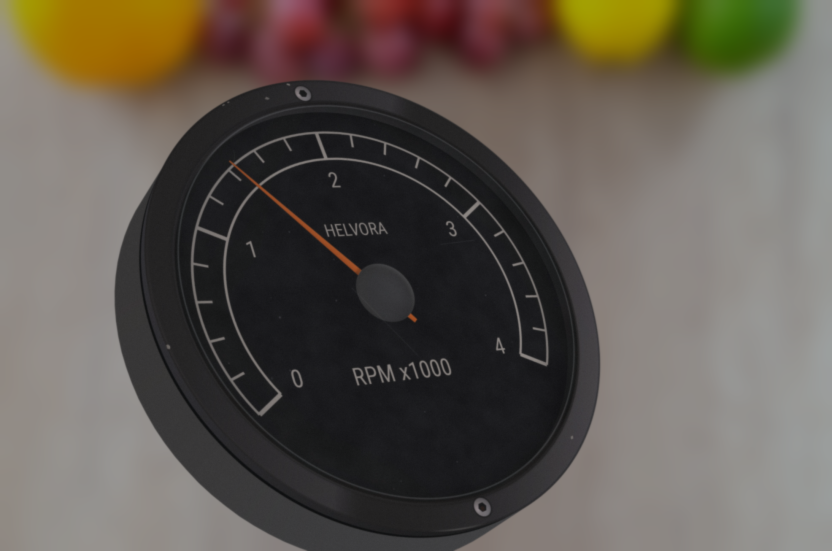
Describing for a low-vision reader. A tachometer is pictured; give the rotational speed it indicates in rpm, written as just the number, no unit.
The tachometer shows 1400
